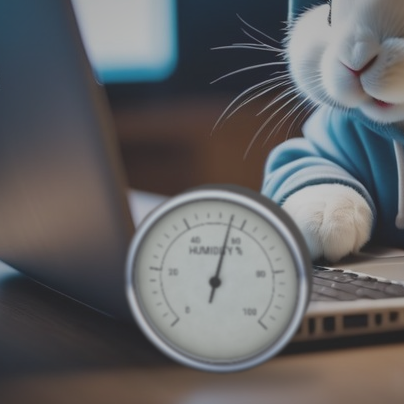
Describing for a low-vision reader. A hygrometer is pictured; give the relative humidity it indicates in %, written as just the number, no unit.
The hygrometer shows 56
